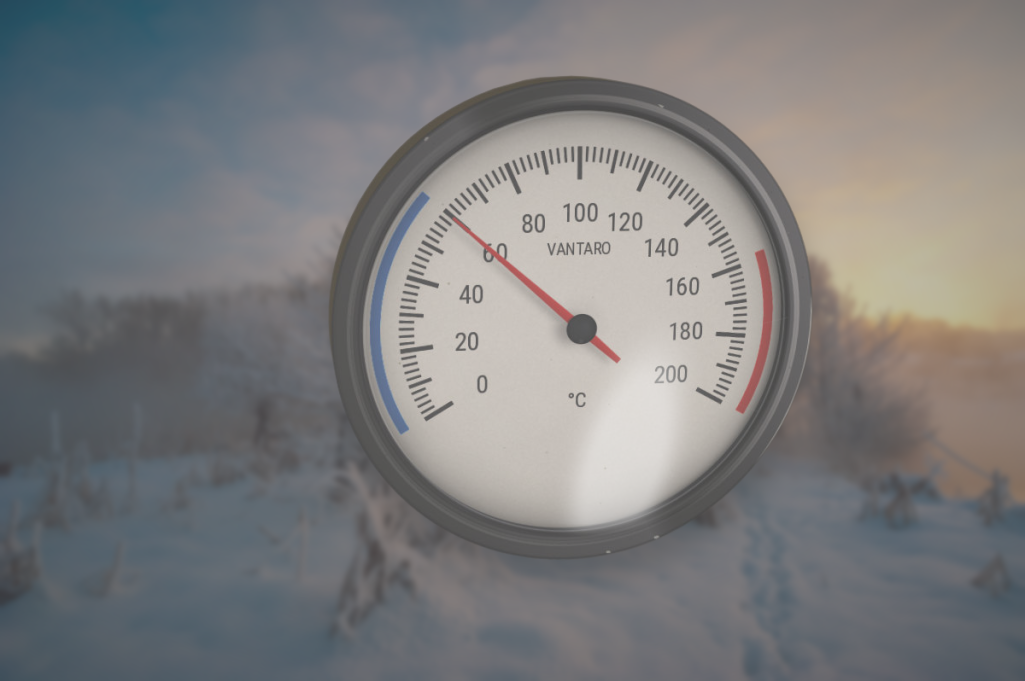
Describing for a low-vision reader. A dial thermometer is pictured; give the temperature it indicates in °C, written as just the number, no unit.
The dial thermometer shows 60
